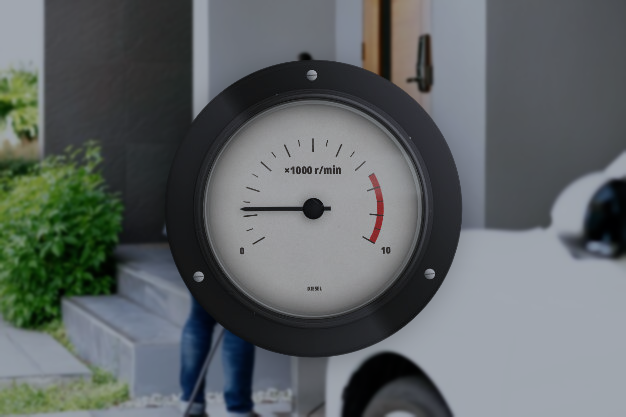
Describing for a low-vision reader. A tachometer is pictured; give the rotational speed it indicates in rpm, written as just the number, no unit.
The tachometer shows 1250
